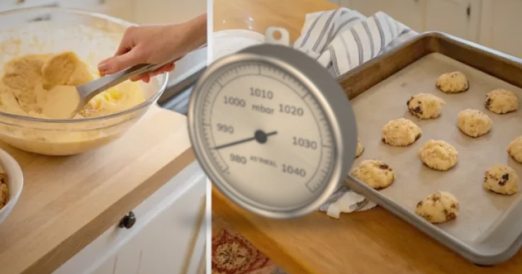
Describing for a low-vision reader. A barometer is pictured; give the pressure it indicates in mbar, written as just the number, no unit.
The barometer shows 985
